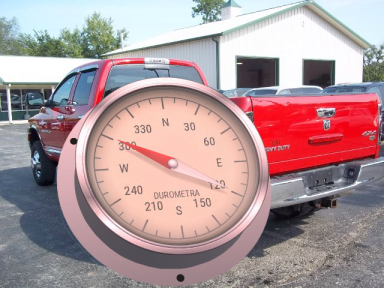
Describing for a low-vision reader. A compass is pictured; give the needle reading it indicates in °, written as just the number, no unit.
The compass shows 300
